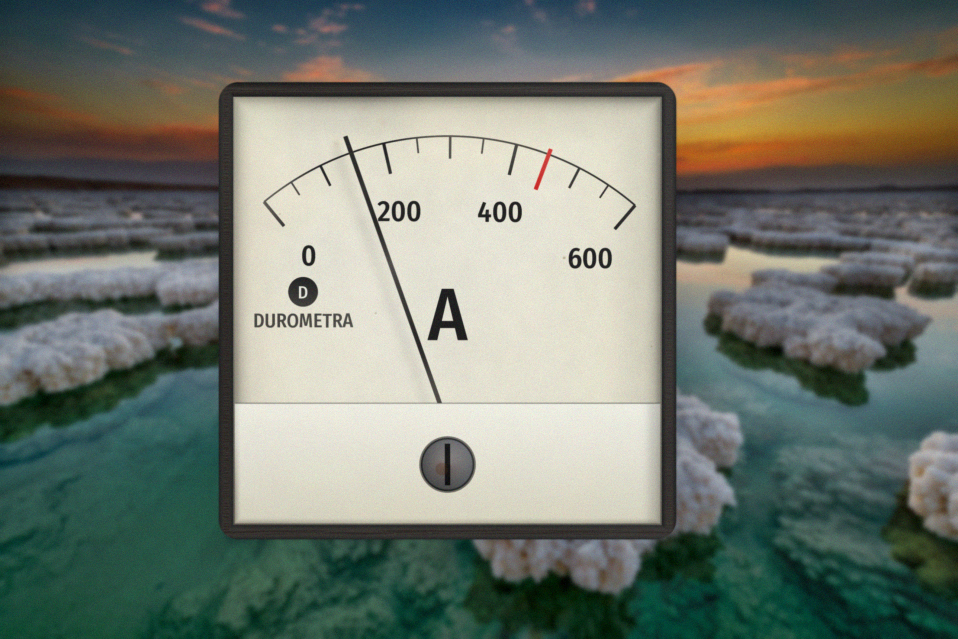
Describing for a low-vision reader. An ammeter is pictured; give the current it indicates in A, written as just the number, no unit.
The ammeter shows 150
